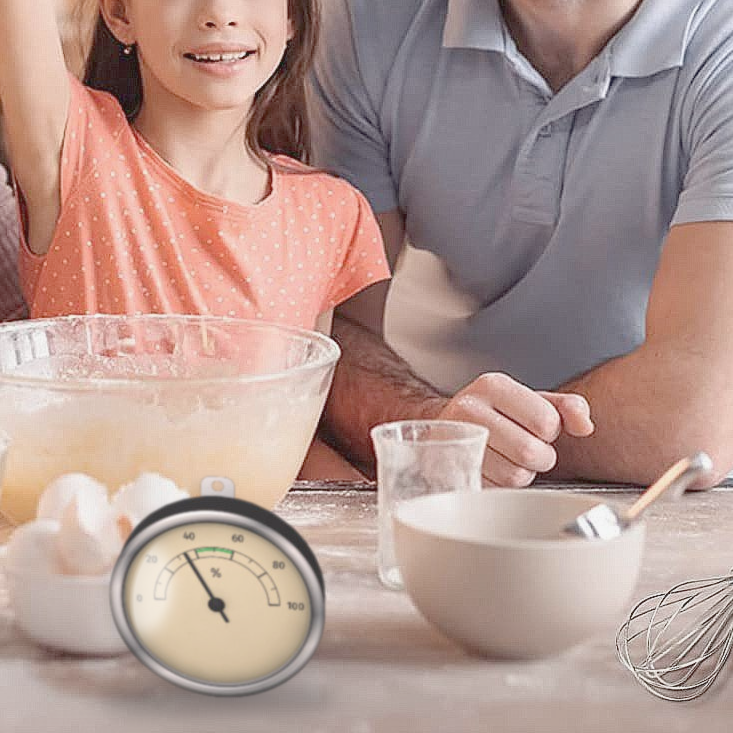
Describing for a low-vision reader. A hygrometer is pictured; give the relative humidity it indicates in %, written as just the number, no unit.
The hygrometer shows 35
